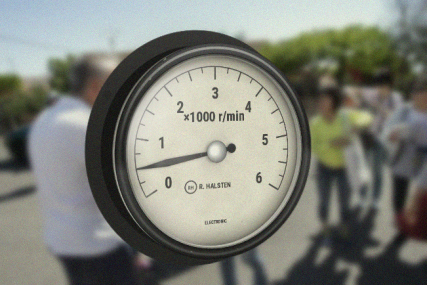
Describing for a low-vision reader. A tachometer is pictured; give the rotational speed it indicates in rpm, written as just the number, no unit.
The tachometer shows 500
